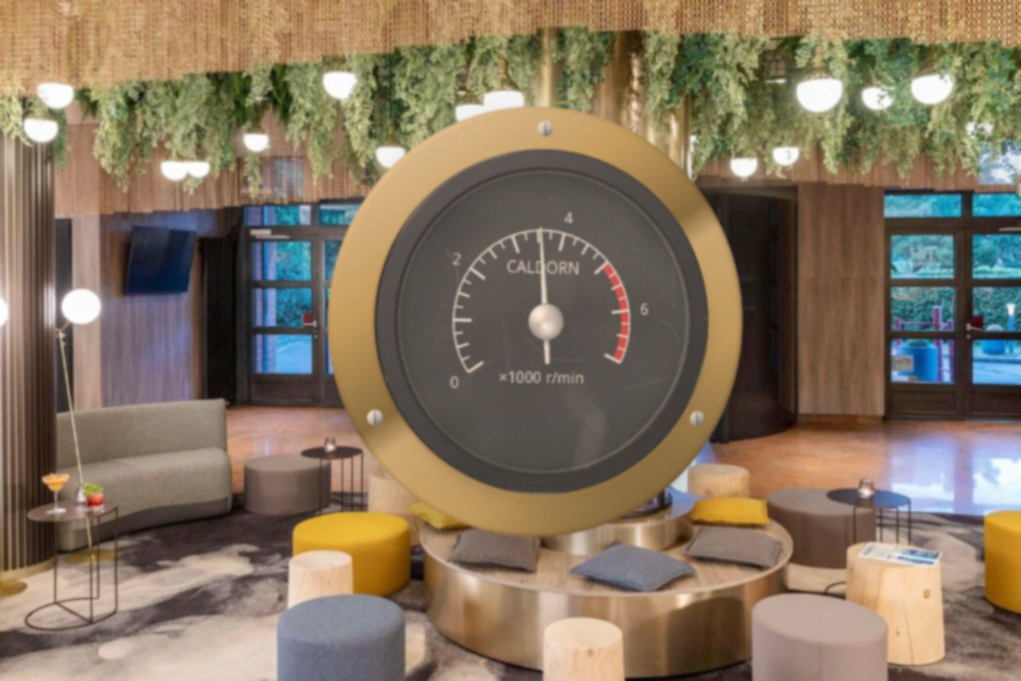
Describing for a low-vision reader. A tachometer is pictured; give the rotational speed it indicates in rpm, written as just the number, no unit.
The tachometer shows 3500
